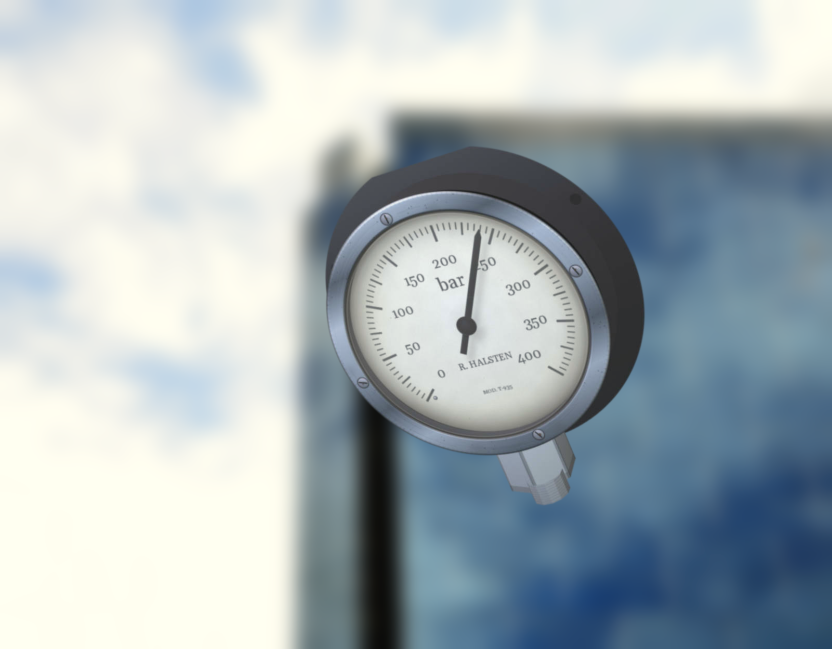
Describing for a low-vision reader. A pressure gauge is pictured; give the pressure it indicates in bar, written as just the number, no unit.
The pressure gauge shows 240
